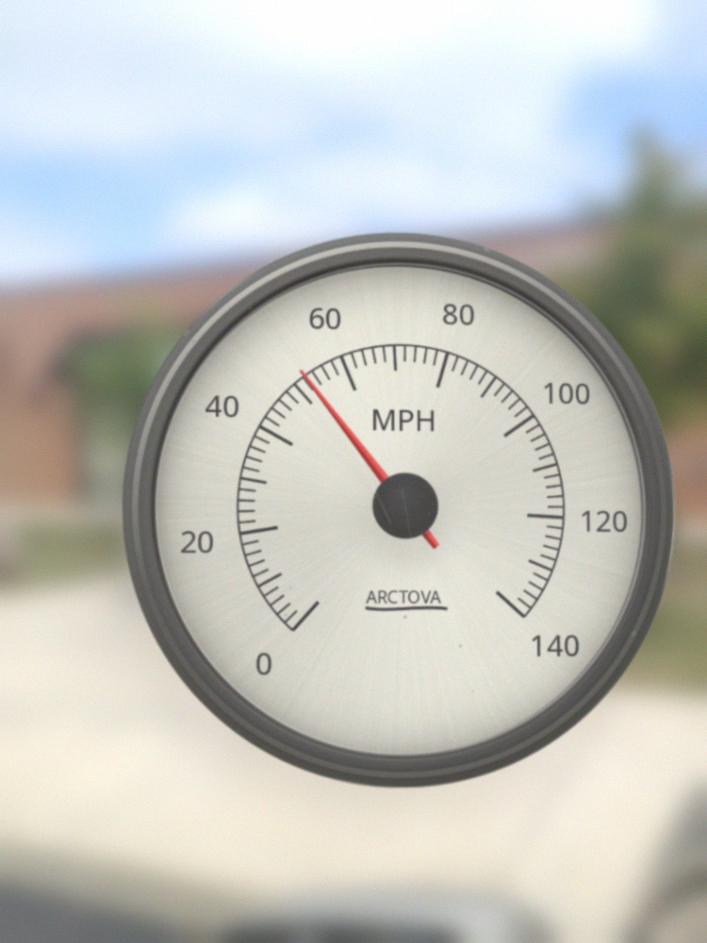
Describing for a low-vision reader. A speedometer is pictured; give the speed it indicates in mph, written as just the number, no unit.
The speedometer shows 52
